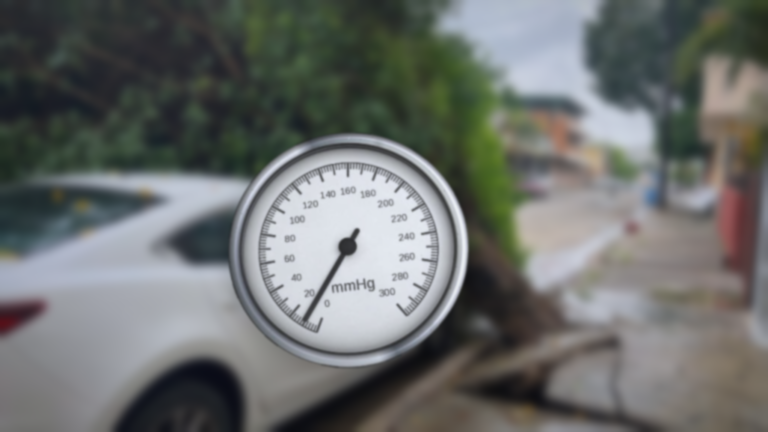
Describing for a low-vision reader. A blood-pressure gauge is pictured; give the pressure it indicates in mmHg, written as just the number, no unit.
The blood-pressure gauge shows 10
